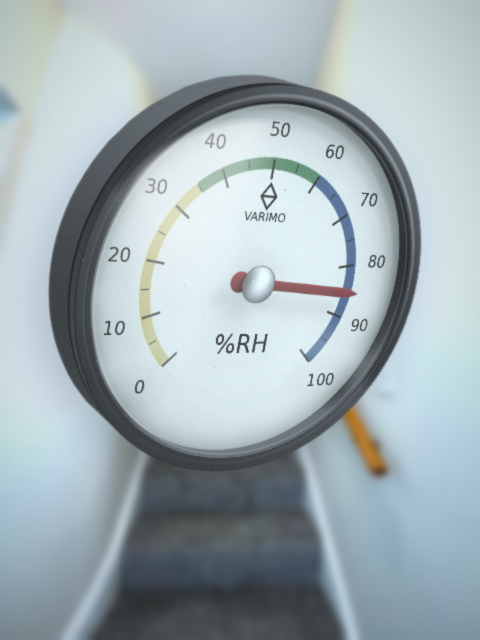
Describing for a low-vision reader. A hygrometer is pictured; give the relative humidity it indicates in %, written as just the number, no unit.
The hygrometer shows 85
